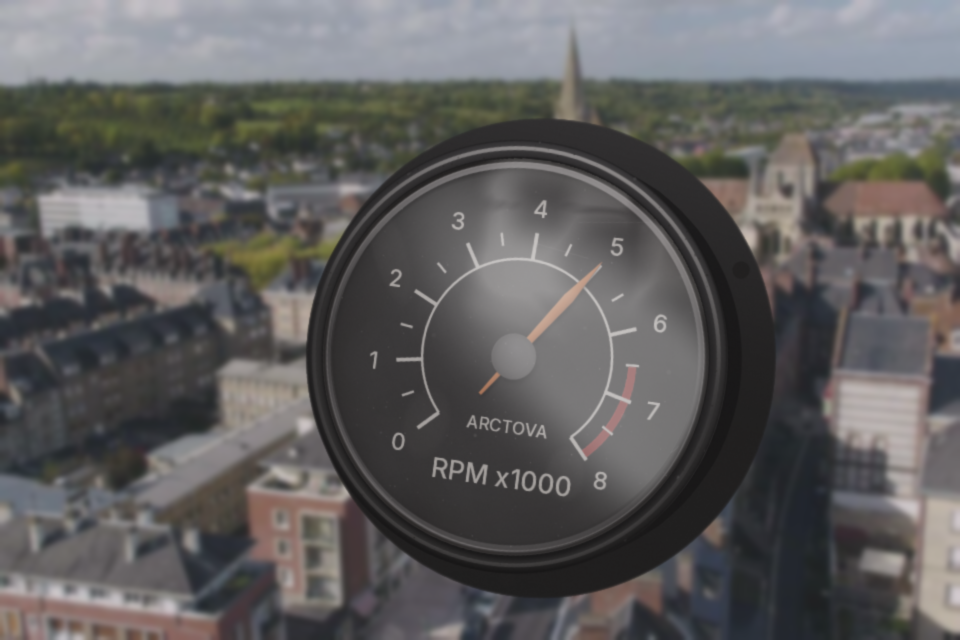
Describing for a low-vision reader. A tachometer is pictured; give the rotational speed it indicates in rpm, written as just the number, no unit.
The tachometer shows 5000
